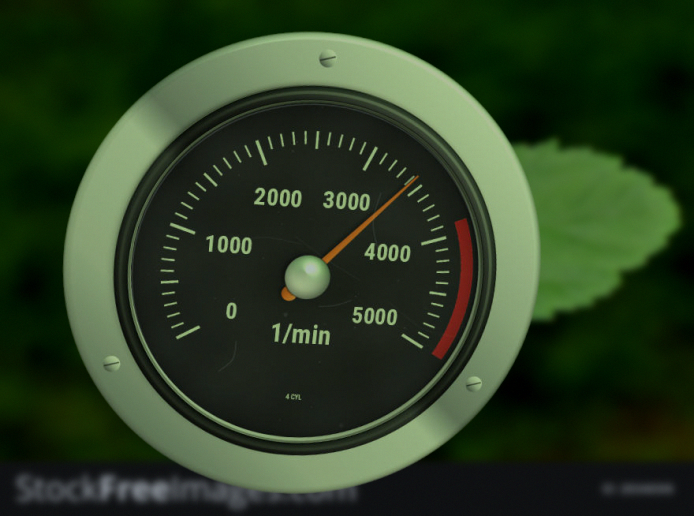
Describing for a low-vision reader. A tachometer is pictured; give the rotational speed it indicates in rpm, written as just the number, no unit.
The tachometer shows 3400
